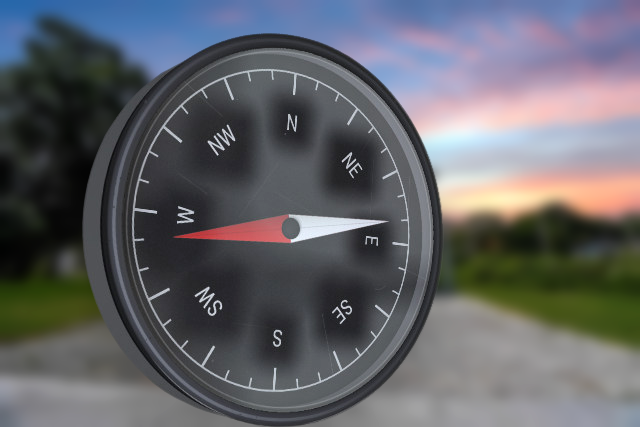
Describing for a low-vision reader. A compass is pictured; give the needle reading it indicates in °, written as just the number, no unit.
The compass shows 260
